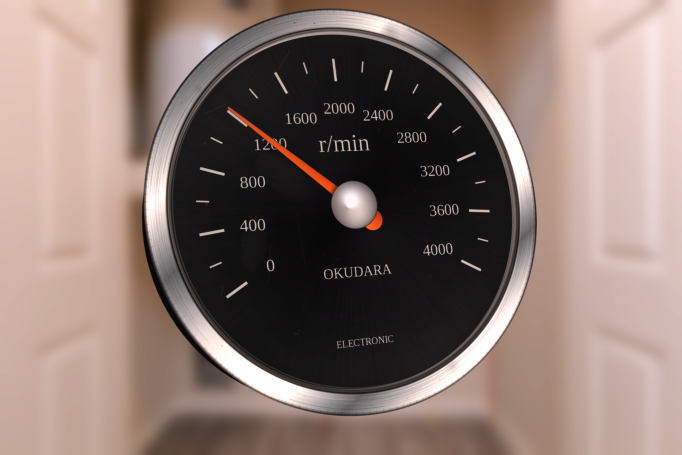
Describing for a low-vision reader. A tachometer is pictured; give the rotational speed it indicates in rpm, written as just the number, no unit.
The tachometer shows 1200
